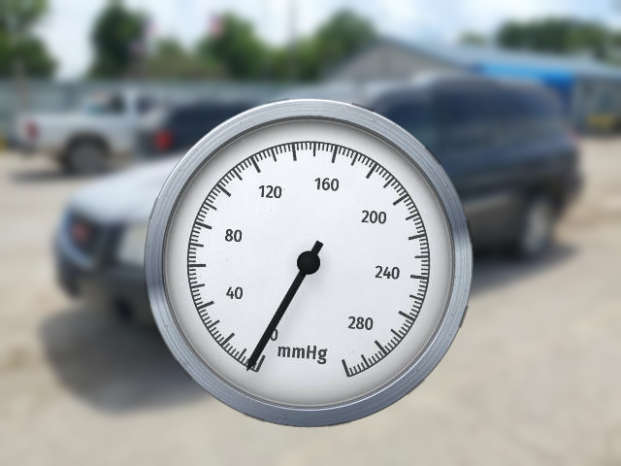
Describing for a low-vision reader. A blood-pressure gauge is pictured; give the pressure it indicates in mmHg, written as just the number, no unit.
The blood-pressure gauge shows 4
